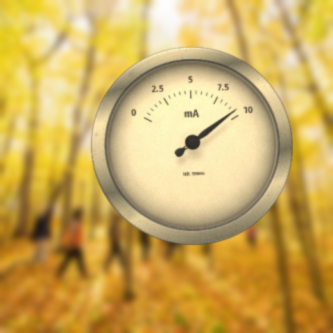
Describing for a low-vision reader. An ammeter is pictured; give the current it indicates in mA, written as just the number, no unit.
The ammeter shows 9.5
